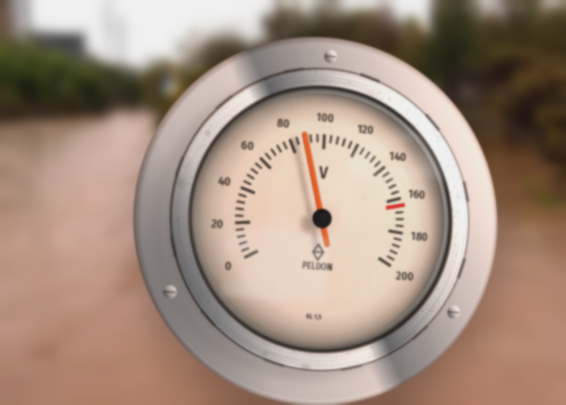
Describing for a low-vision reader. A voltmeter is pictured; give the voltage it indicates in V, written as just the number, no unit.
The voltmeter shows 88
